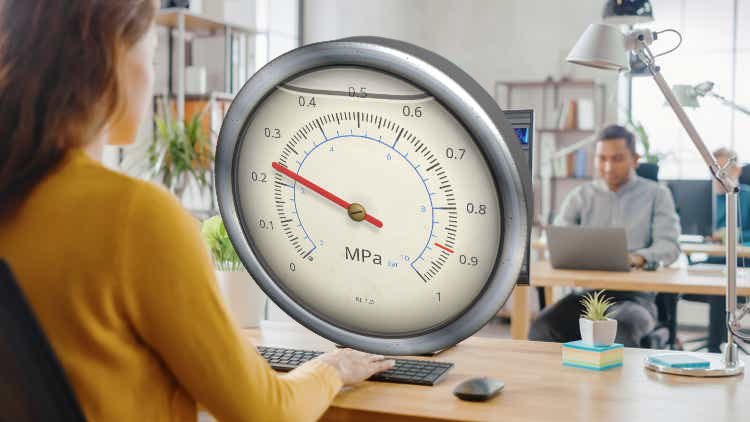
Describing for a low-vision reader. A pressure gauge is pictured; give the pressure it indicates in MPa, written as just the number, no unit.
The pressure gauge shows 0.25
